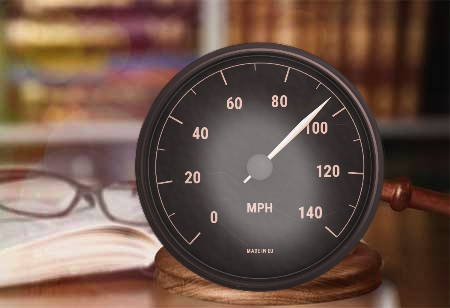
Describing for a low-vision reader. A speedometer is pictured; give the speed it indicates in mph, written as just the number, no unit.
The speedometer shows 95
